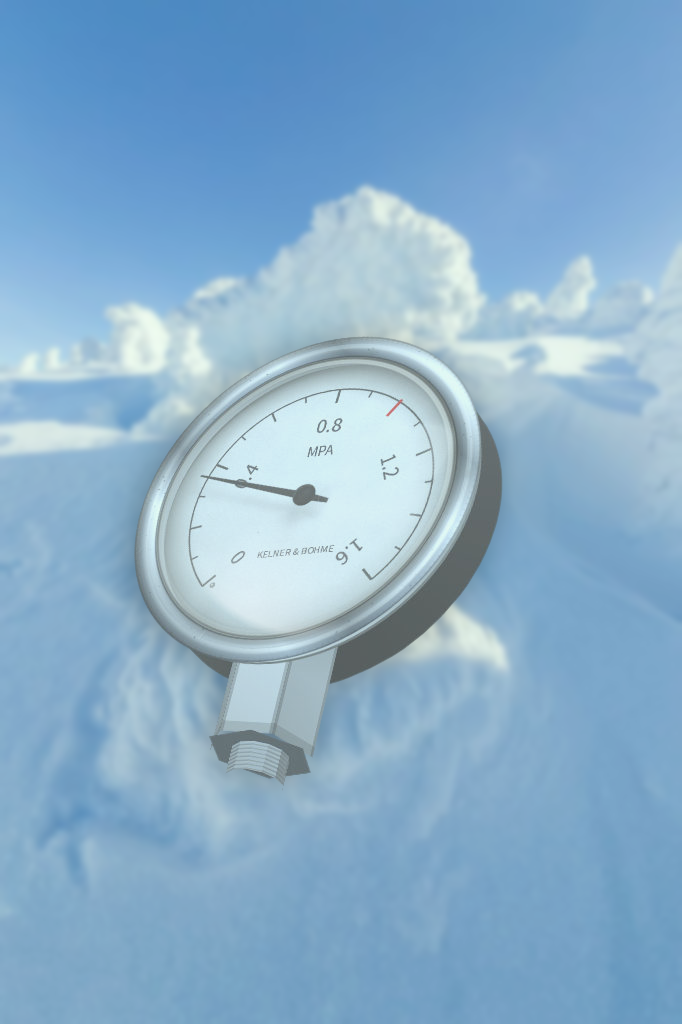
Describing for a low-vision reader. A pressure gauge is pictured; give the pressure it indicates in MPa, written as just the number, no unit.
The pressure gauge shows 0.35
